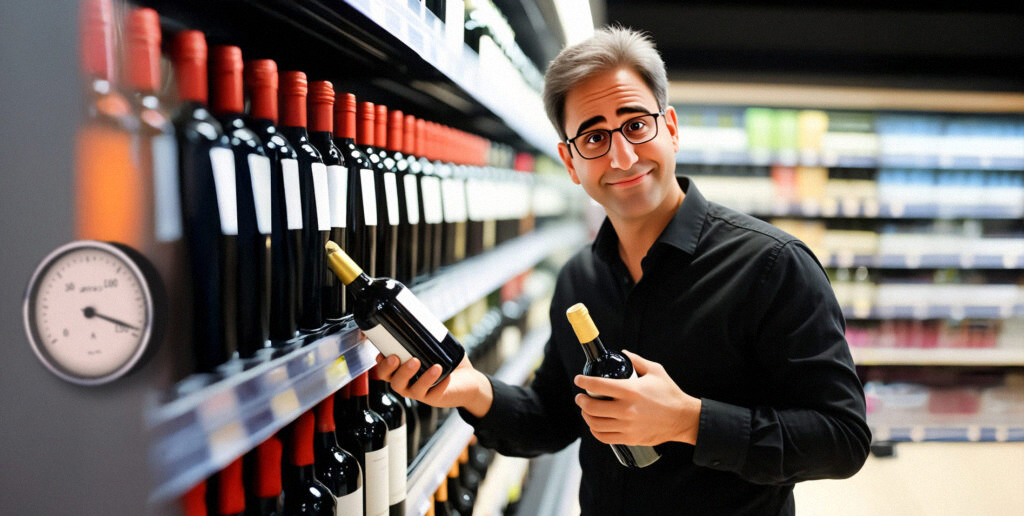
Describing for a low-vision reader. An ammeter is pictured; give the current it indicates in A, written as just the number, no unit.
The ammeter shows 145
